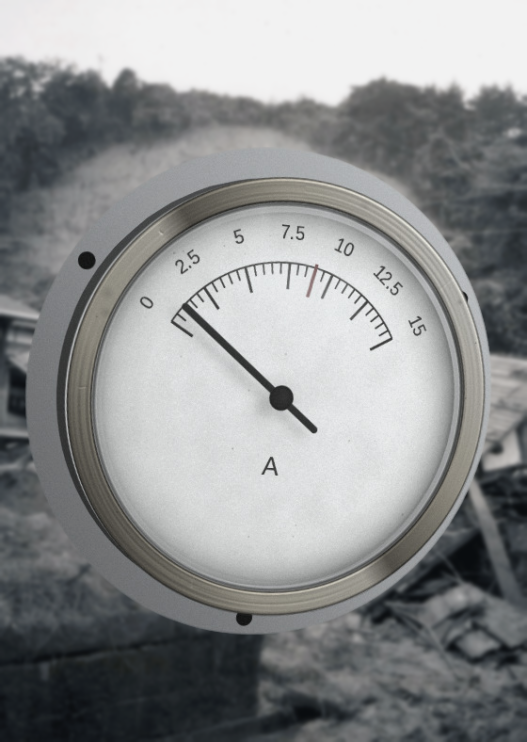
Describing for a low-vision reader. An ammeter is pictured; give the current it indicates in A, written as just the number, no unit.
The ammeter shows 1
